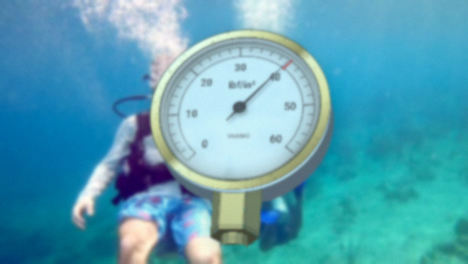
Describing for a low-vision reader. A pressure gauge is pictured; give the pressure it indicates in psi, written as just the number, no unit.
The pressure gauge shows 40
